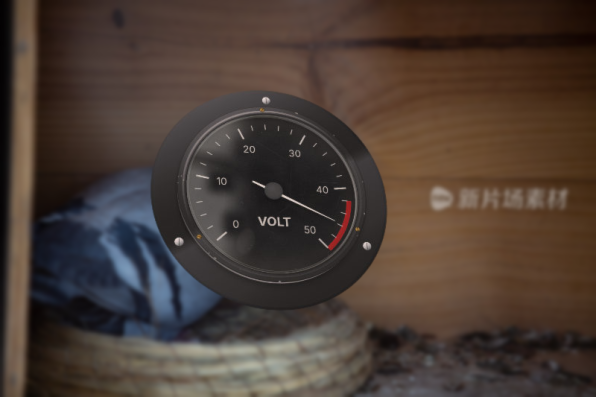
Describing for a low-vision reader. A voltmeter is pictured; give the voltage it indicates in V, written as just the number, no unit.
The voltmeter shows 46
